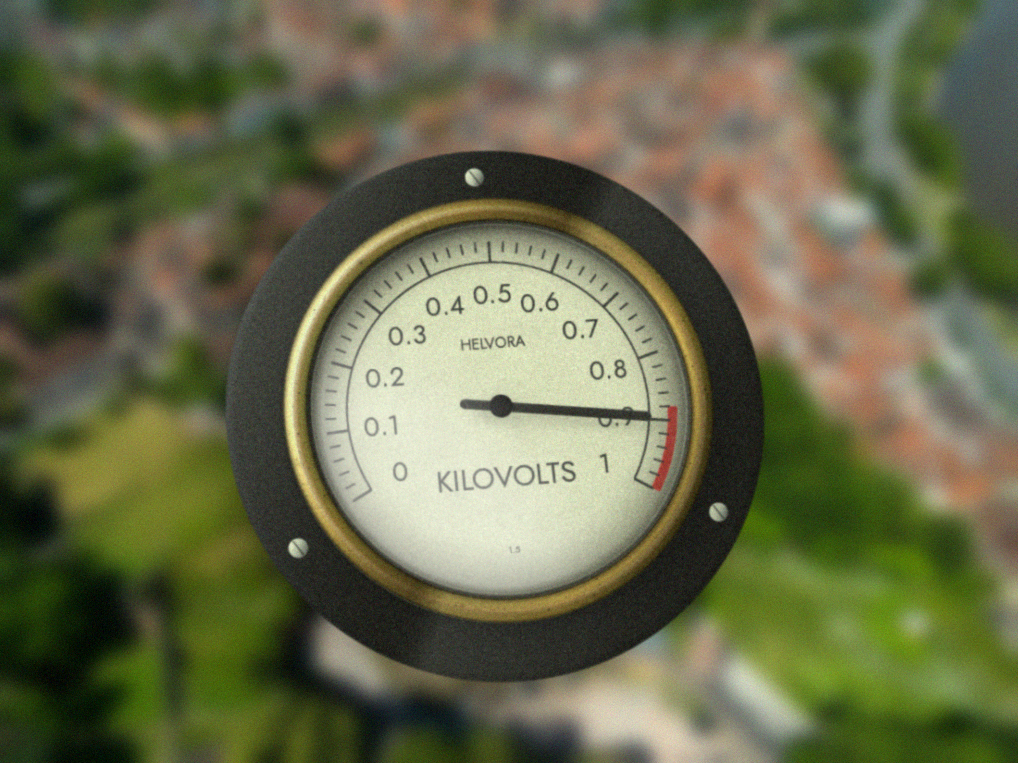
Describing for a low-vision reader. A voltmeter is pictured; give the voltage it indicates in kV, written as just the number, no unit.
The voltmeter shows 0.9
